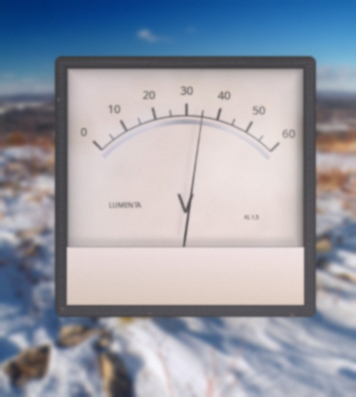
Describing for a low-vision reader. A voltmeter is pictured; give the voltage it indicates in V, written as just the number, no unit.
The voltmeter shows 35
